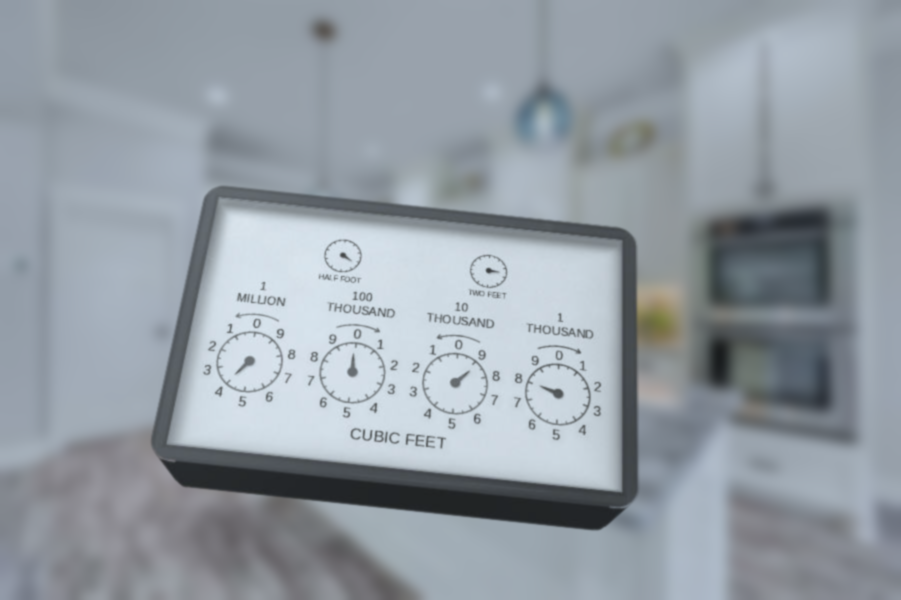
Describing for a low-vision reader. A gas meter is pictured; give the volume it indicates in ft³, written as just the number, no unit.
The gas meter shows 398800
